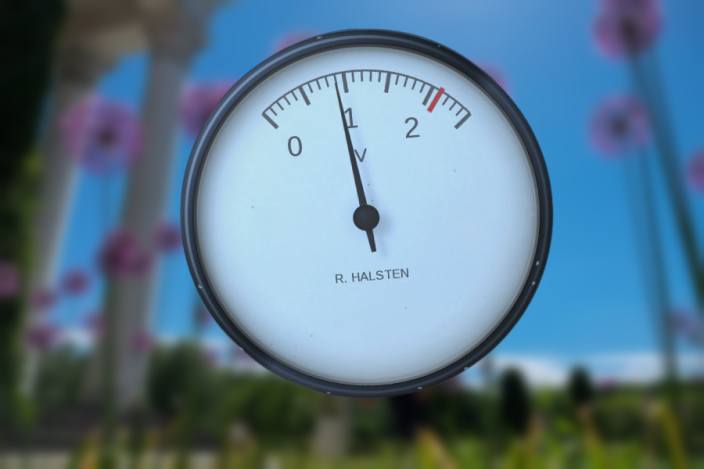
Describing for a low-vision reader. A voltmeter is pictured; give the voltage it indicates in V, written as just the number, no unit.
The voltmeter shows 0.9
